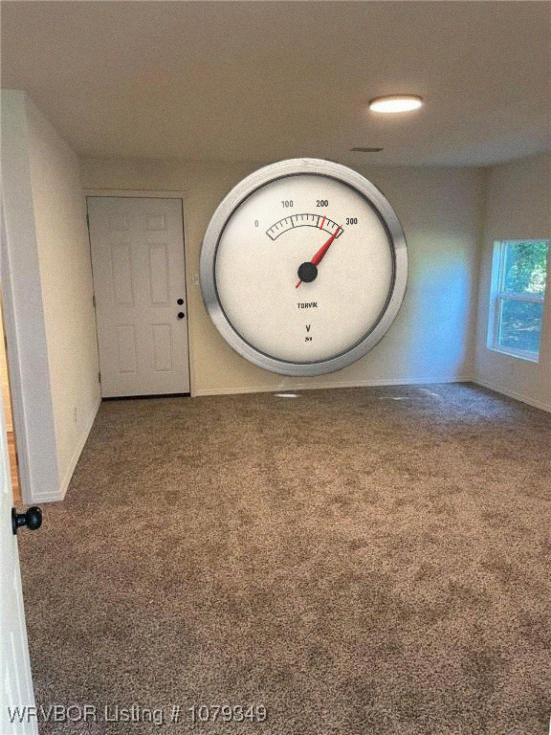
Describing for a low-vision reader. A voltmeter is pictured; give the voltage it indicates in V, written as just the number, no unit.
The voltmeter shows 280
